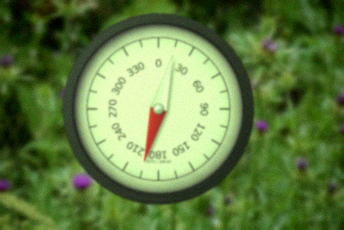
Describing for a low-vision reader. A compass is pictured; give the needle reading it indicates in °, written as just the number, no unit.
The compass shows 195
